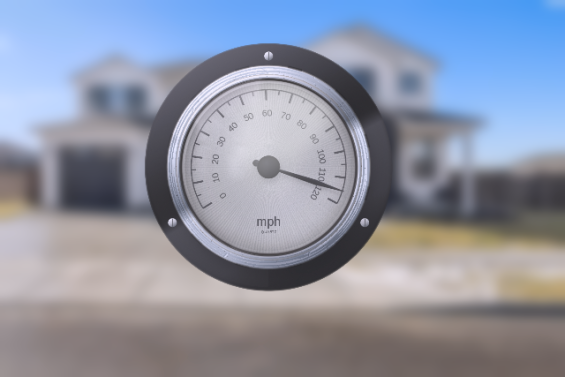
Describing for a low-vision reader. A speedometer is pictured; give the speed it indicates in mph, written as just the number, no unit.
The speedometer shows 115
